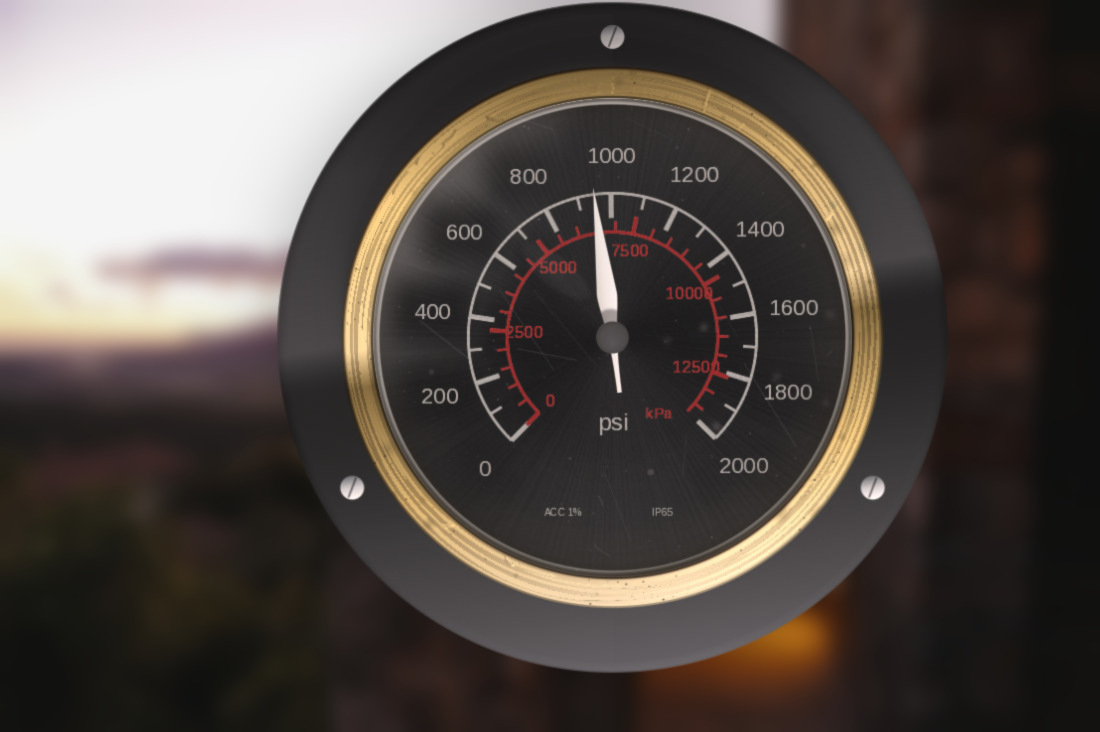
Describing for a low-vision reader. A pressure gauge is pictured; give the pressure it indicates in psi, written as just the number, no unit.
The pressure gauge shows 950
